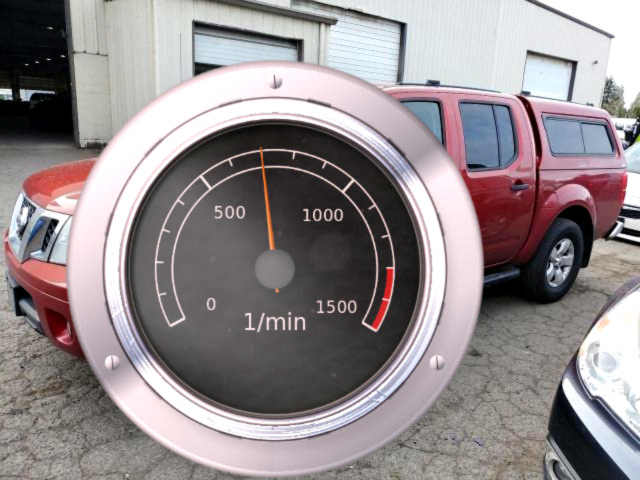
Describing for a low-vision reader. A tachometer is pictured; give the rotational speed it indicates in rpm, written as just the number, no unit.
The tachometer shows 700
